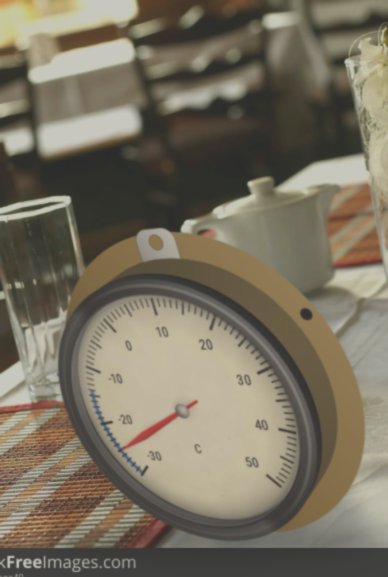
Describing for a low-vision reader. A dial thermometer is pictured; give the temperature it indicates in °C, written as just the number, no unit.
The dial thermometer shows -25
